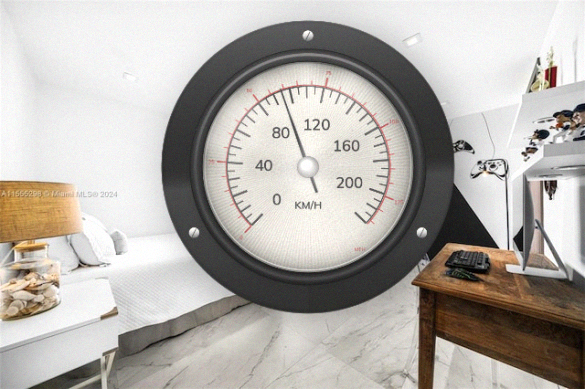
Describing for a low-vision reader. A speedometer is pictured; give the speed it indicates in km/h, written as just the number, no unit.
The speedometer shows 95
